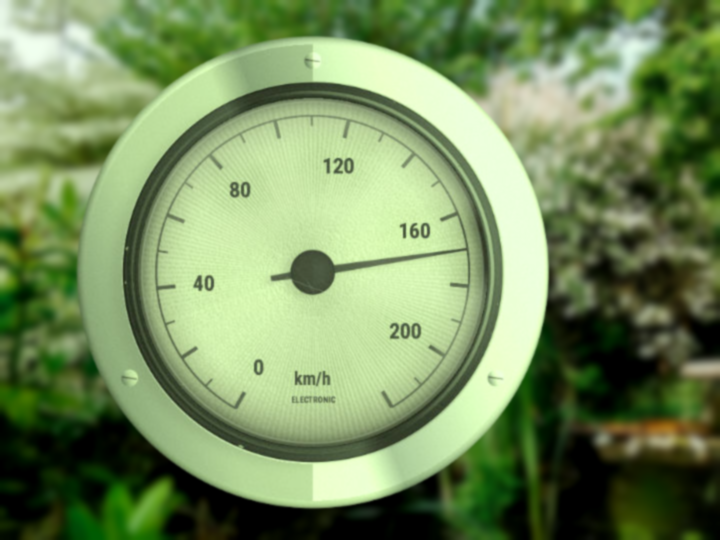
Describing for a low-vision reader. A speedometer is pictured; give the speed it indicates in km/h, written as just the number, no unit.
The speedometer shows 170
